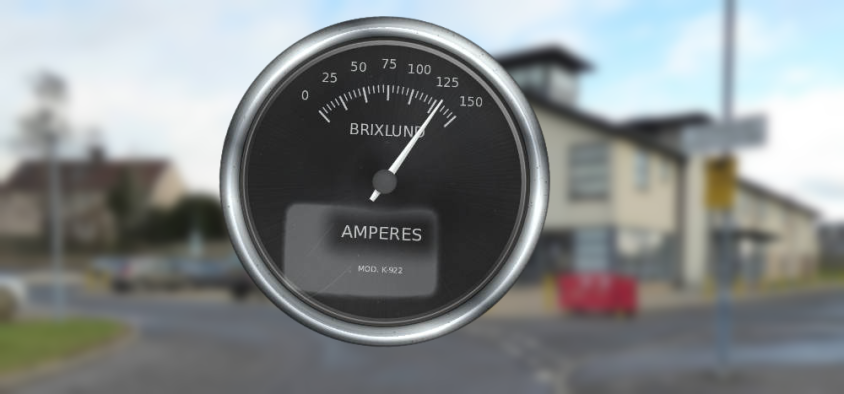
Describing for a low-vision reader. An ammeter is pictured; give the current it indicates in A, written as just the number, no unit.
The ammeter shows 130
